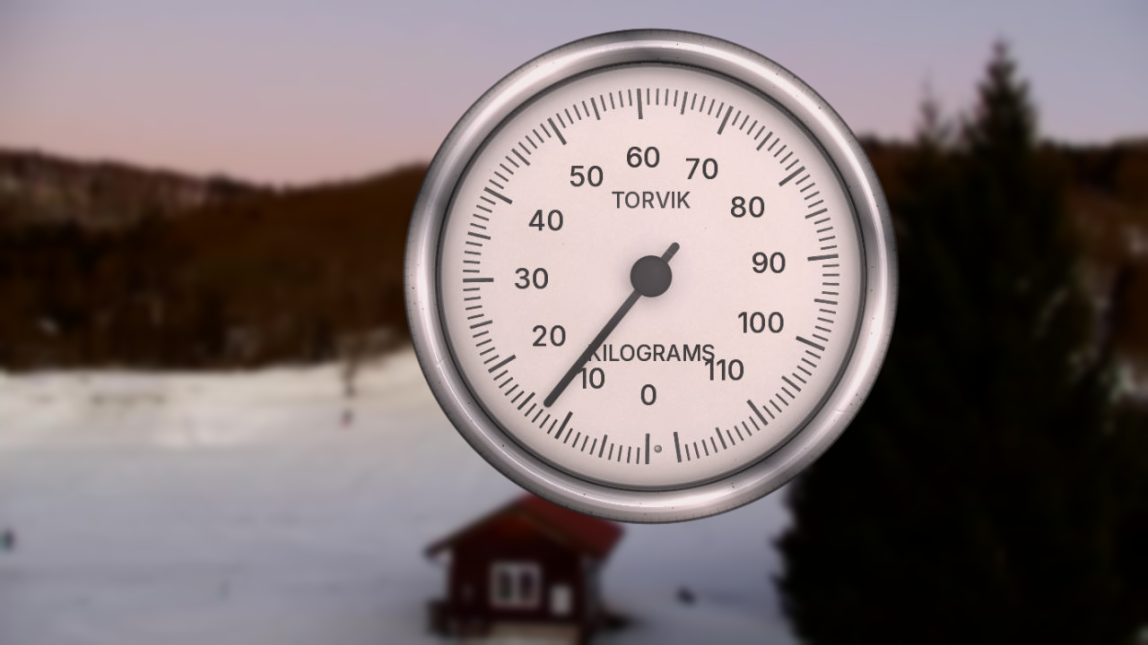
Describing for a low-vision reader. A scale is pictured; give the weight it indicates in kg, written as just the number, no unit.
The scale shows 13
